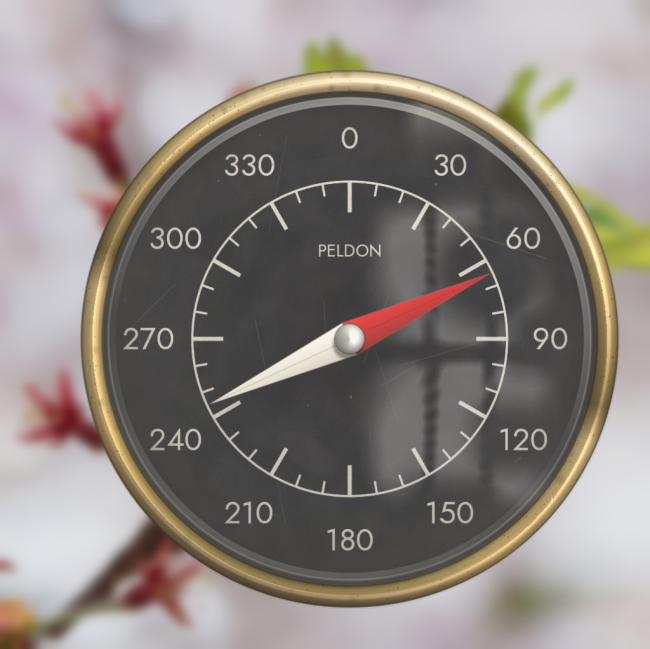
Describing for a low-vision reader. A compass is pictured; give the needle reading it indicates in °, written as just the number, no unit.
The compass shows 65
